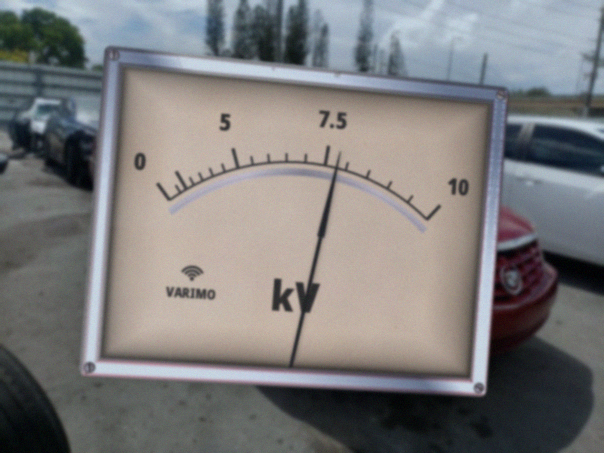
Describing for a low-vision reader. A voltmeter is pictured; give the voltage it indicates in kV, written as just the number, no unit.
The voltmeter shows 7.75
